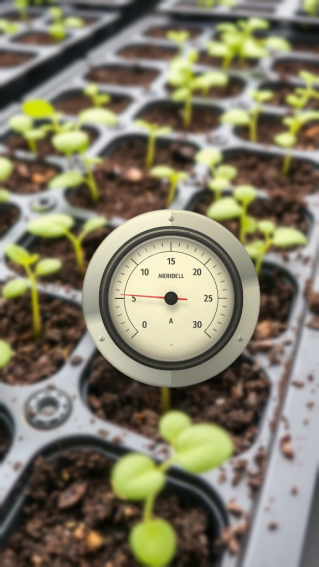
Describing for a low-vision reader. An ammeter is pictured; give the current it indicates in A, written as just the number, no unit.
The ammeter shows 5.5
